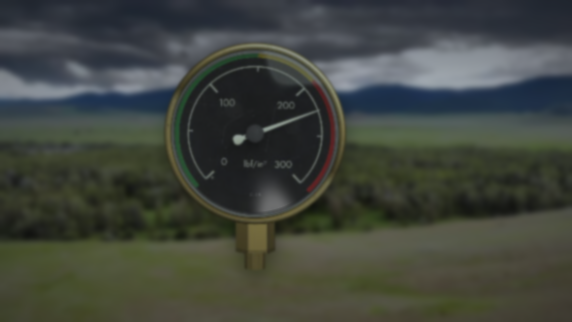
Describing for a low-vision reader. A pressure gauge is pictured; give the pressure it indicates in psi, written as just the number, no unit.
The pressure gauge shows 225
